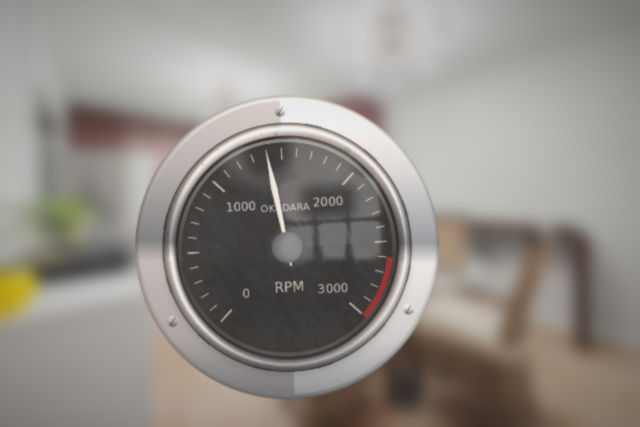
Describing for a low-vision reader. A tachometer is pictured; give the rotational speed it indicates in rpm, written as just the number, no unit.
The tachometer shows 1400
